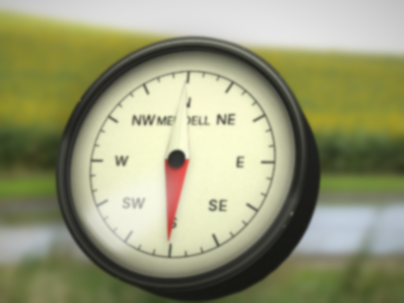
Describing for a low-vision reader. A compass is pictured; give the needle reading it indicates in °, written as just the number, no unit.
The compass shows 180
